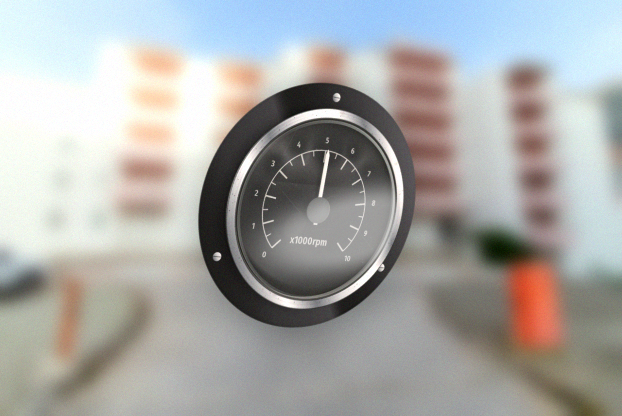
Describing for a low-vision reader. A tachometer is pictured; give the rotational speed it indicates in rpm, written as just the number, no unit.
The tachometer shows 5000
